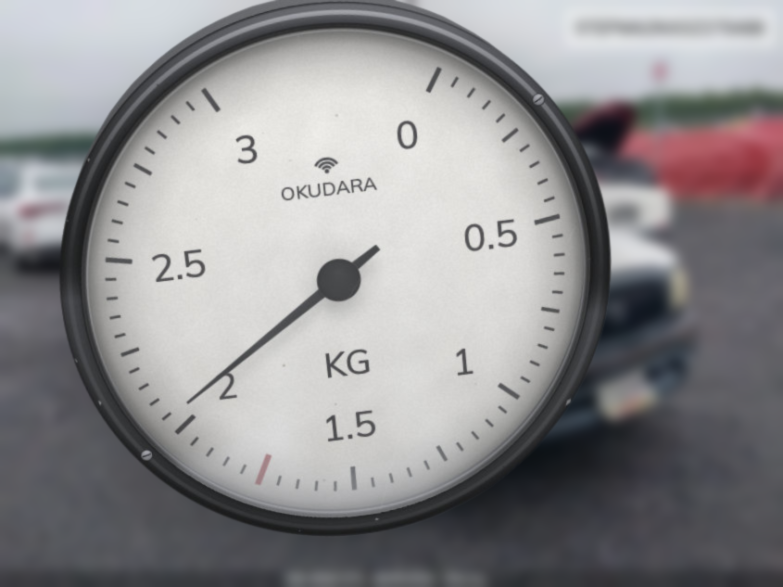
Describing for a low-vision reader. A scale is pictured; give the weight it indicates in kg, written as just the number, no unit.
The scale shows 2.05
